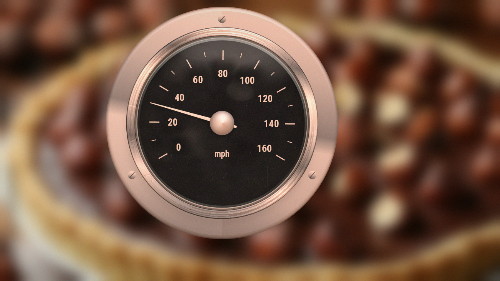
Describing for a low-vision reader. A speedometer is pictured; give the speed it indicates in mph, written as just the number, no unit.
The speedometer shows 30
